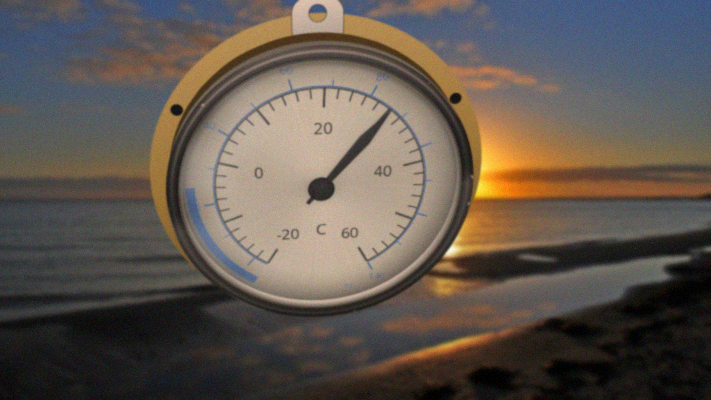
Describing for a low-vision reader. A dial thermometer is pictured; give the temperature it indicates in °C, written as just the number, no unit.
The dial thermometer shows 30
